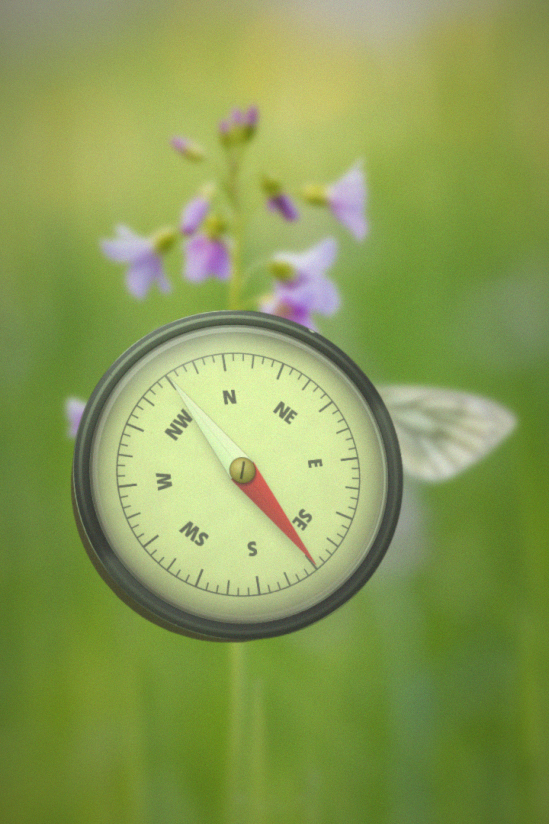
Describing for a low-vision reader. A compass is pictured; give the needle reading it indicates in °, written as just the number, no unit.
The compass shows 150
